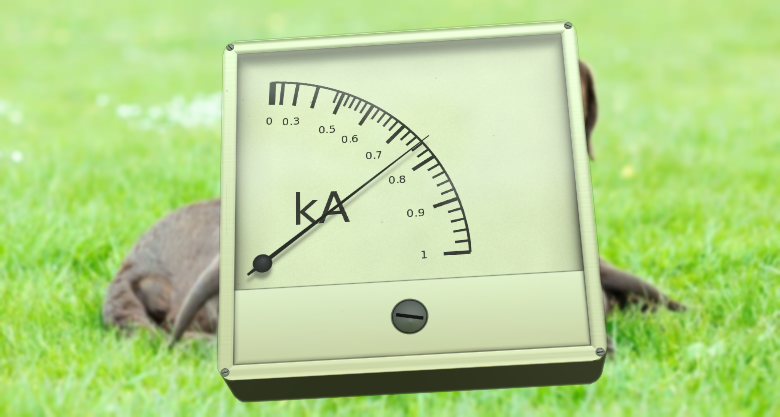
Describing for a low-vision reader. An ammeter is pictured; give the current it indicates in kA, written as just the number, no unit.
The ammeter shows 0.76
